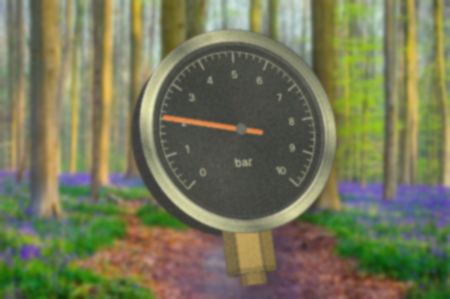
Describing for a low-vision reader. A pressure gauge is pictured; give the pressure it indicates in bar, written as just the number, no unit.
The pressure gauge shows 2
